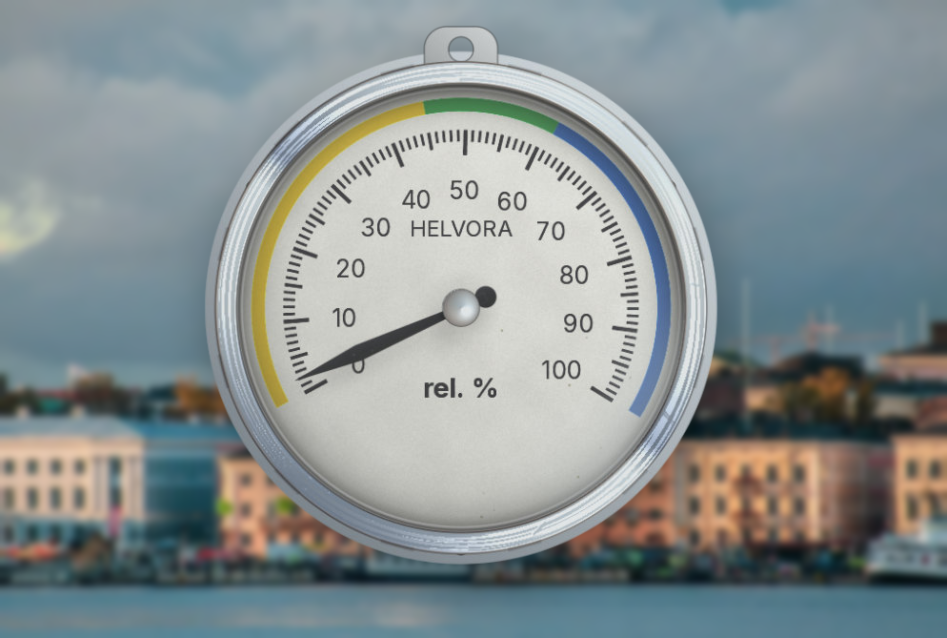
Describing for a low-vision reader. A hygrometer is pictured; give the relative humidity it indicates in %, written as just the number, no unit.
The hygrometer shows 2
